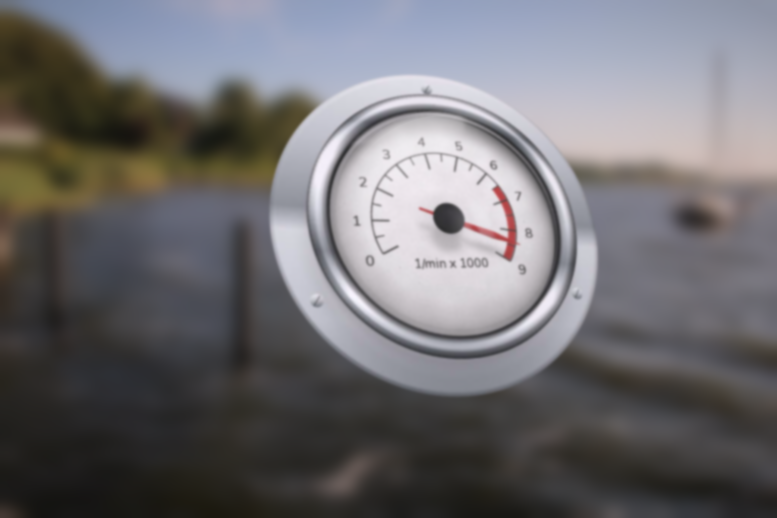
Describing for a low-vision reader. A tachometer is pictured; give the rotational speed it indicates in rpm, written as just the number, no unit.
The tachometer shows 8500
